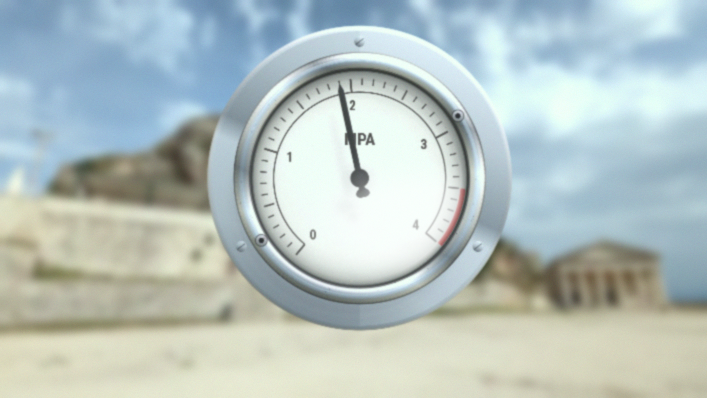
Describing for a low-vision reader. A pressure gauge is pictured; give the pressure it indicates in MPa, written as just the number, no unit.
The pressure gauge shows 1.9
